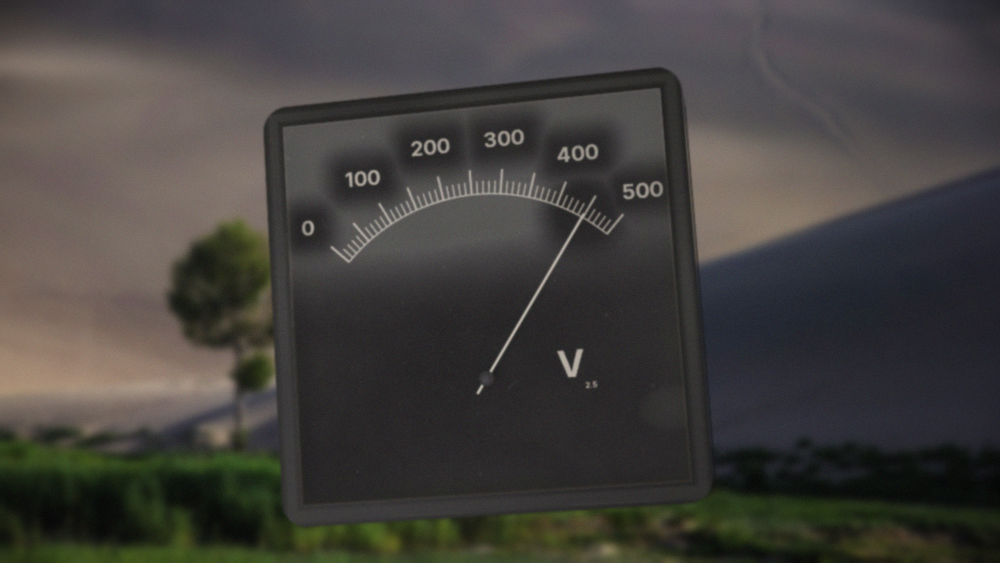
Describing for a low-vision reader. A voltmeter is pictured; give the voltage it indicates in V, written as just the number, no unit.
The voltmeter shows 450
